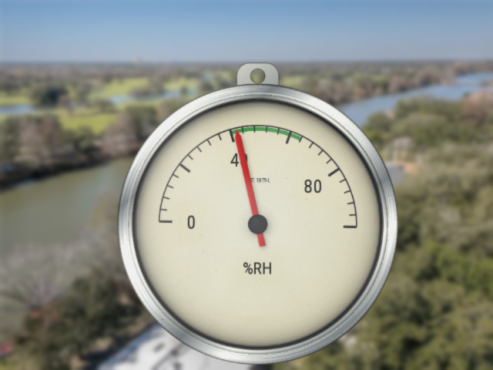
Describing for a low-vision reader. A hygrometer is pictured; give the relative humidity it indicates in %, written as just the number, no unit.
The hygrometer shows 42
